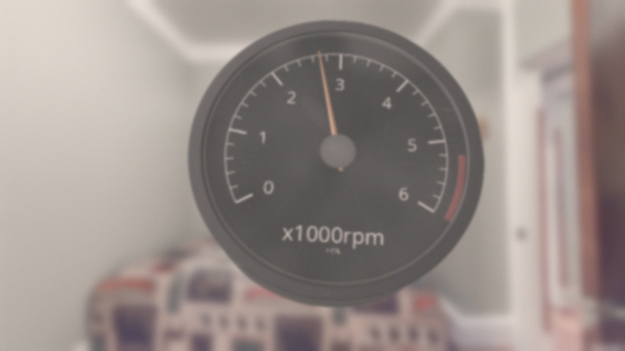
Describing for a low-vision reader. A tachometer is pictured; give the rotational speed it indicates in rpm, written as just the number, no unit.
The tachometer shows 2700
